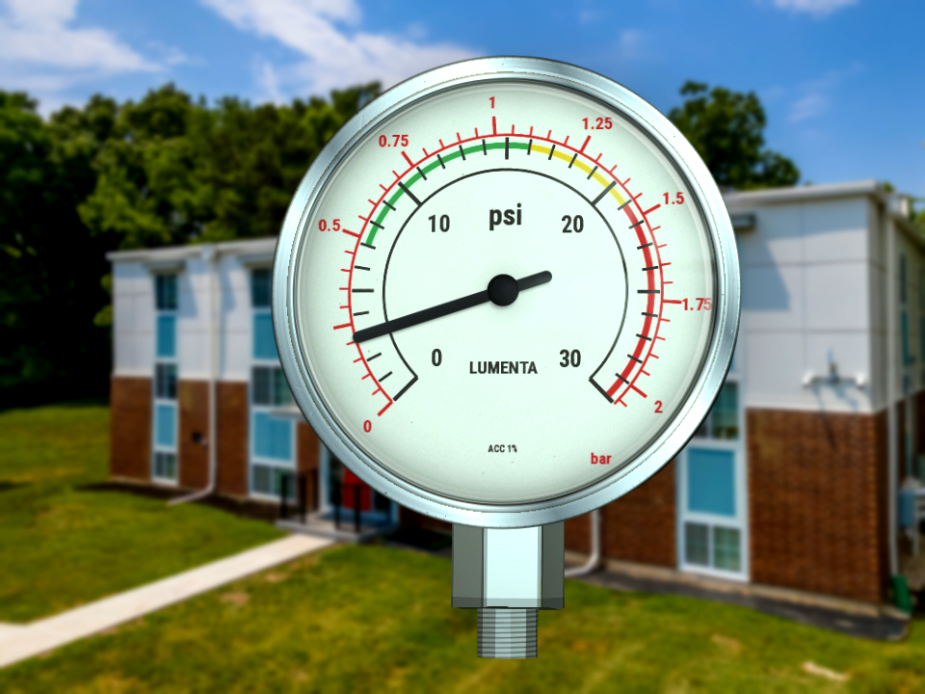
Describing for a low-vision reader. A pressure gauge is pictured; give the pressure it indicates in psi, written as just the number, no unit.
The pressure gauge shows 3
